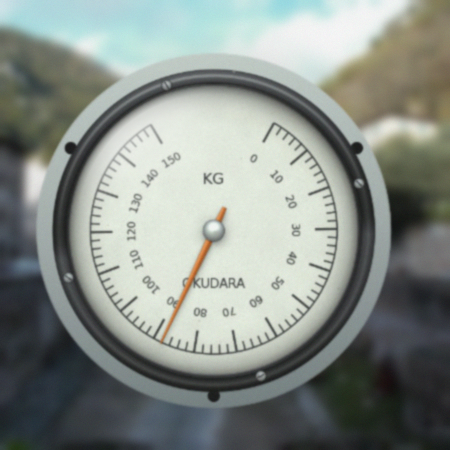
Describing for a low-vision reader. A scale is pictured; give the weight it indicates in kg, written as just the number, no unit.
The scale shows 88
